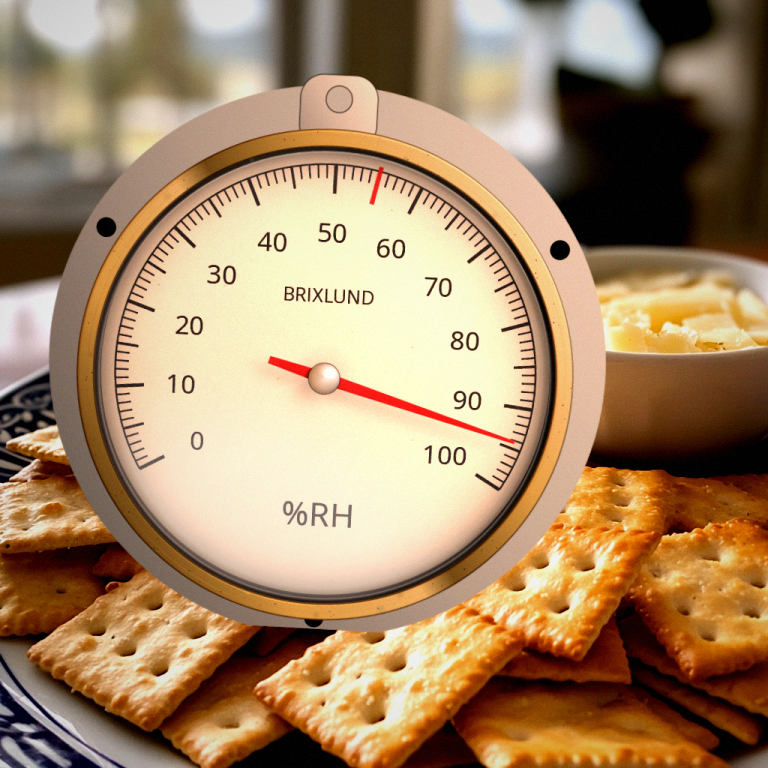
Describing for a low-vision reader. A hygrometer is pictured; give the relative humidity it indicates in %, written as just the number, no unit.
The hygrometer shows 94
